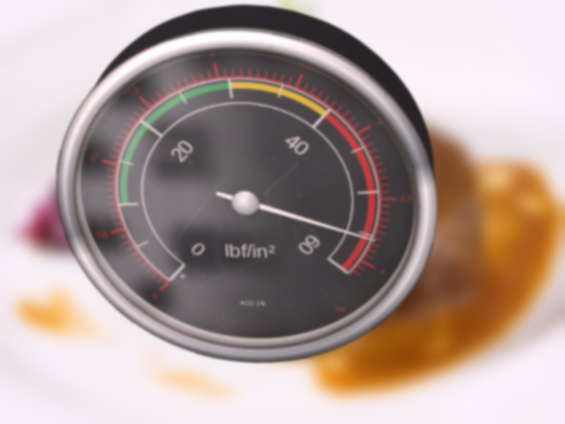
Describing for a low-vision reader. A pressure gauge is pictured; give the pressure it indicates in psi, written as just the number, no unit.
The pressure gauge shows 55
